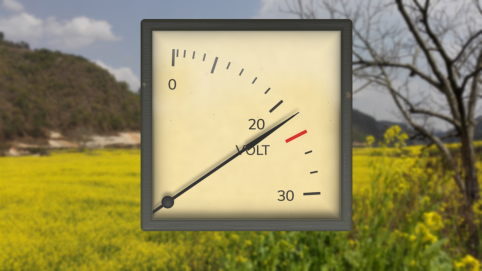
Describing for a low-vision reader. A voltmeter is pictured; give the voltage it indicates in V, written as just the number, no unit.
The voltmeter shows 22
